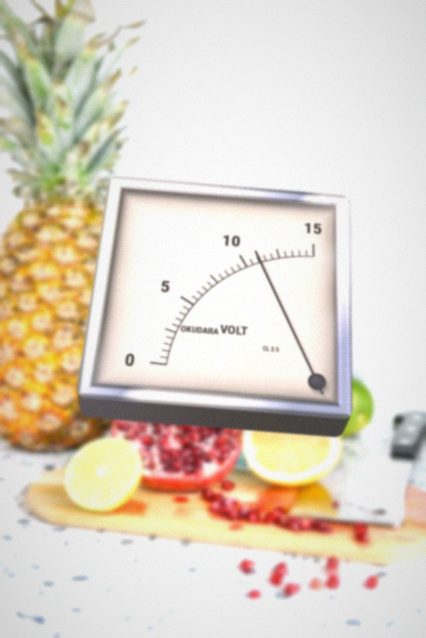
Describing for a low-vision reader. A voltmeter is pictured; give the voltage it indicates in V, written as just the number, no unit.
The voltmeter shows 11
